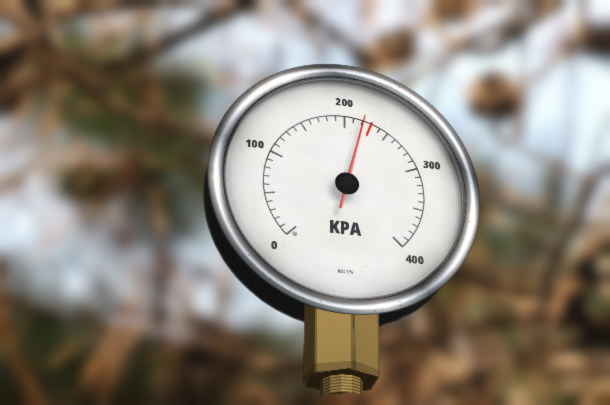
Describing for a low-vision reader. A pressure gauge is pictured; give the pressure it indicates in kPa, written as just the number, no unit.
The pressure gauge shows 220
